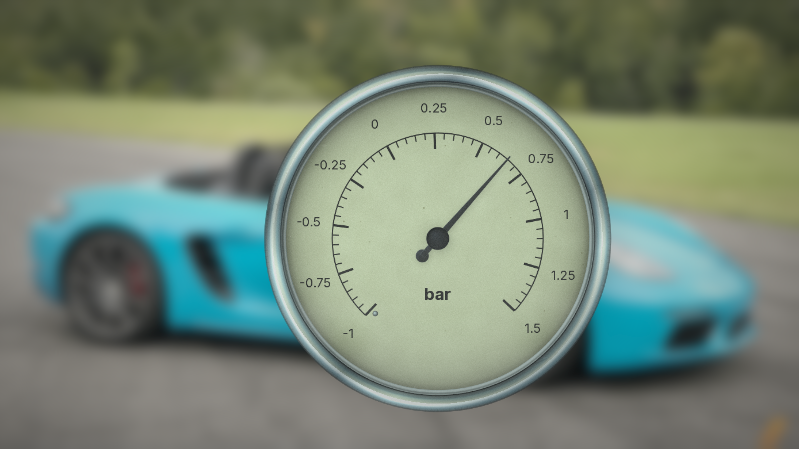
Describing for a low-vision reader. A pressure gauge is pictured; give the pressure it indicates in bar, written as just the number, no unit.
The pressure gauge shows 0.65
